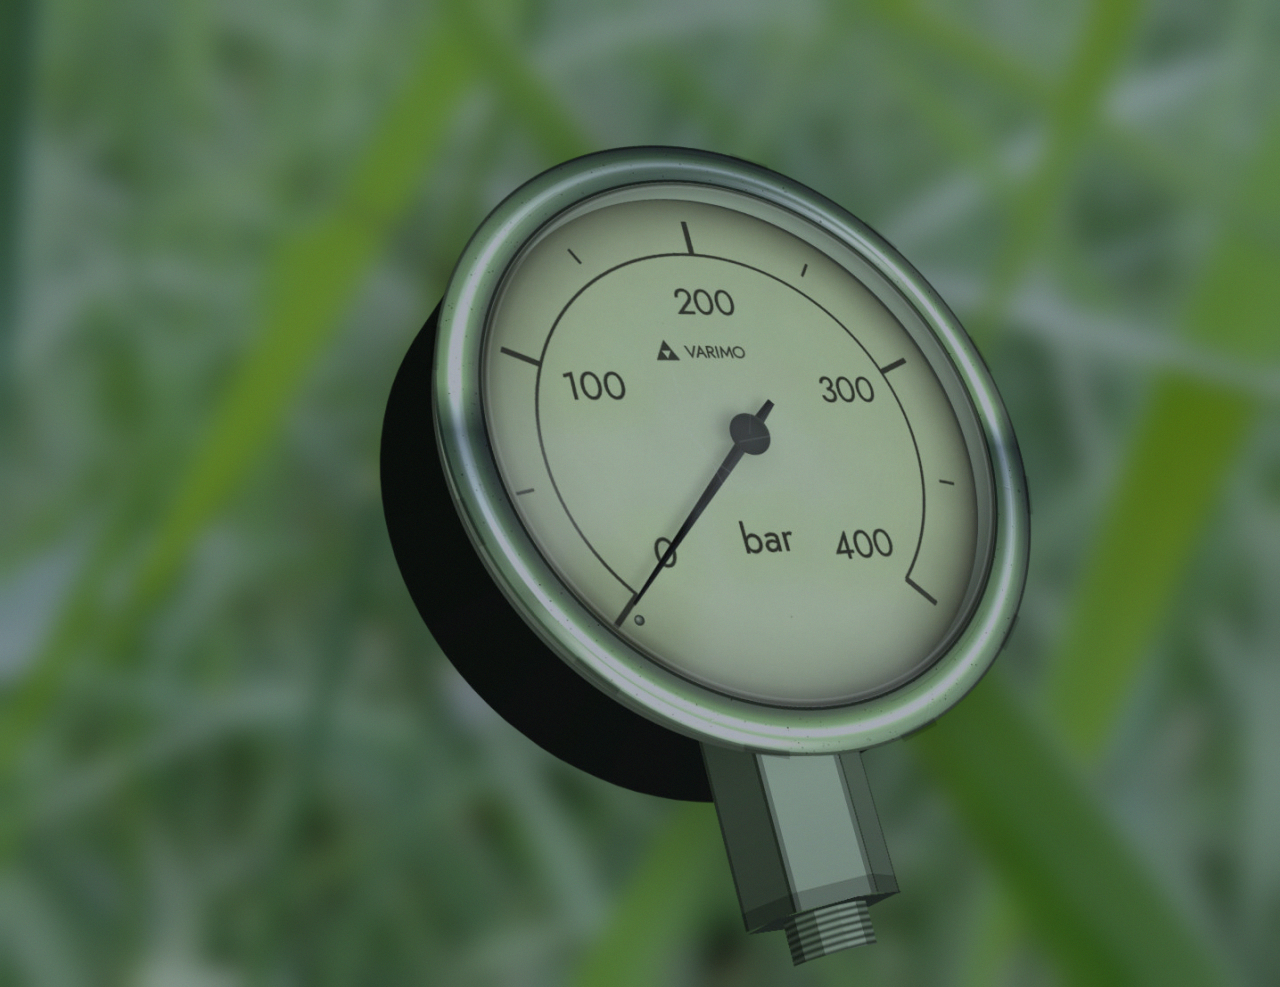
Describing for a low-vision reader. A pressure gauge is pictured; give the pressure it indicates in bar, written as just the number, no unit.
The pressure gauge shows 0
